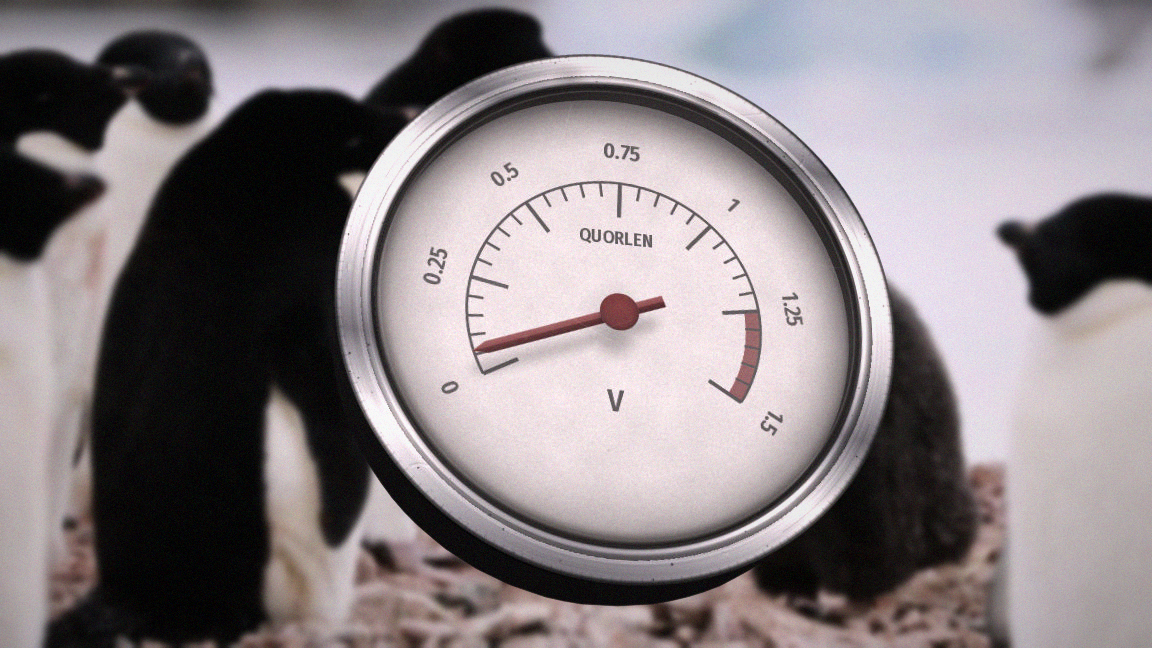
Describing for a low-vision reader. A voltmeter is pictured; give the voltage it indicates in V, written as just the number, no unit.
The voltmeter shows 0.05
